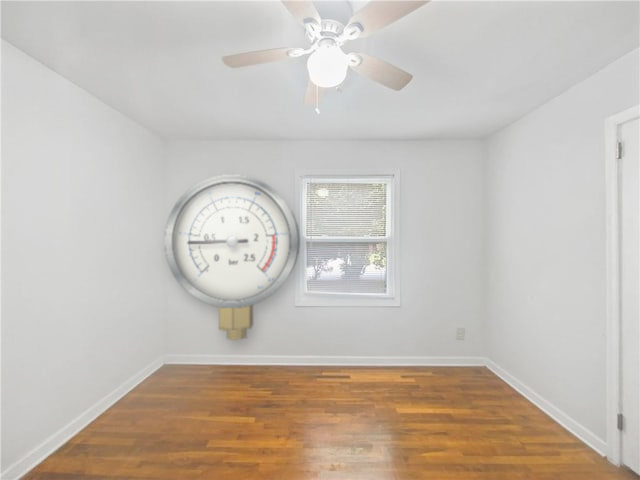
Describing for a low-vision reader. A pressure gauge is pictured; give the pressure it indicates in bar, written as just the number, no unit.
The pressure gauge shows 0.4
